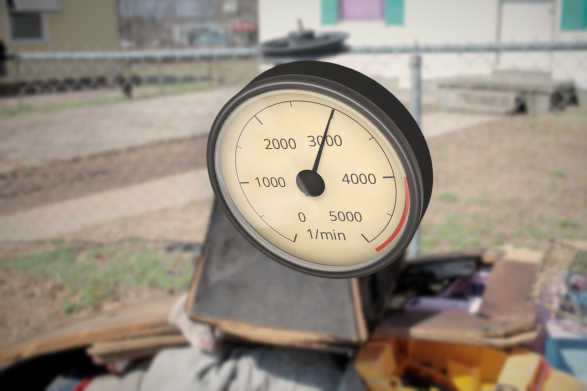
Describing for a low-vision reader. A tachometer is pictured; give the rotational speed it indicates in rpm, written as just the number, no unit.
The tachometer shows 3000
